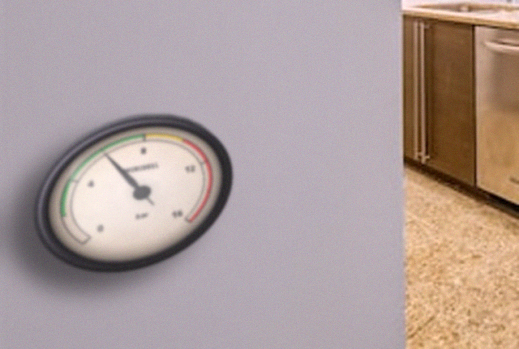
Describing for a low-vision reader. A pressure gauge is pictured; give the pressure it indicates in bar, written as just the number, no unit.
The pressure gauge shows 6
